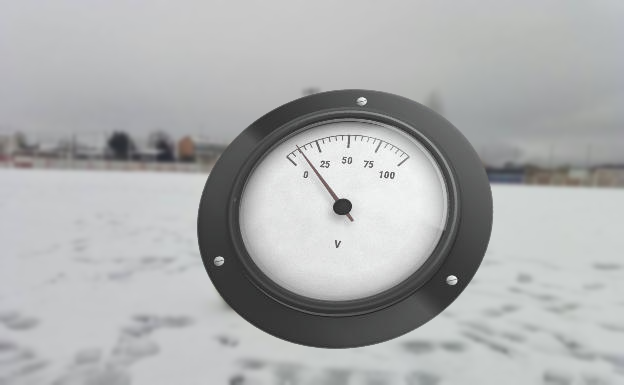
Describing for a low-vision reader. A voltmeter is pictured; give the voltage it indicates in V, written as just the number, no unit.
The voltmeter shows 10
